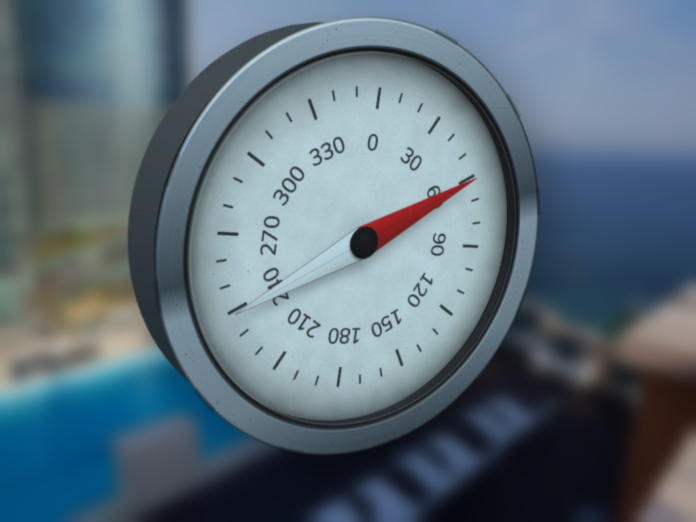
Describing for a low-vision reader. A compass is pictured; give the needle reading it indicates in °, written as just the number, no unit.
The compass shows 60
